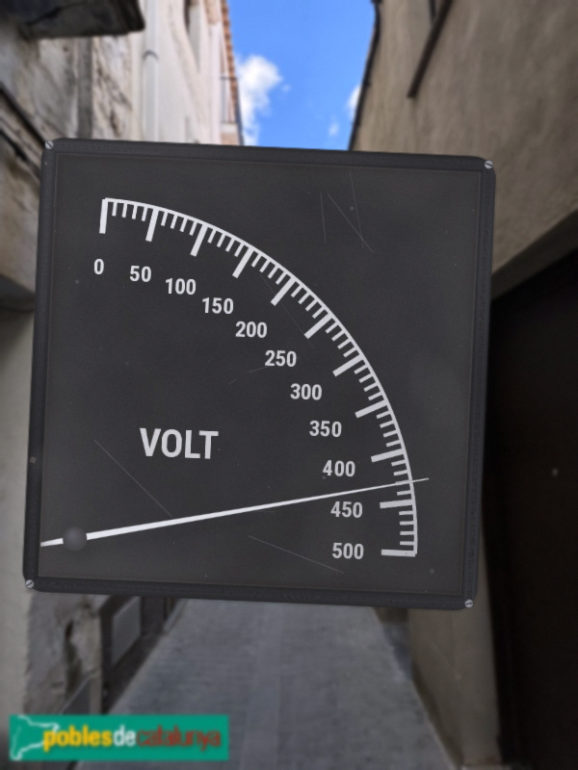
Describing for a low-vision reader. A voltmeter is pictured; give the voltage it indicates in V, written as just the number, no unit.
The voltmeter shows 430
